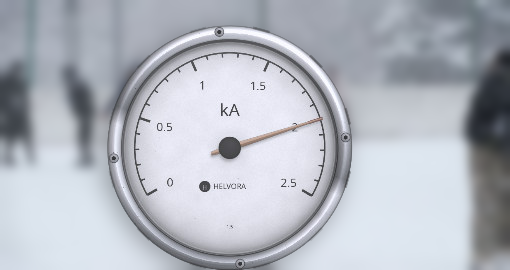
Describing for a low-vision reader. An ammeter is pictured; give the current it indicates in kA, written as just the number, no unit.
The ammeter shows 2
